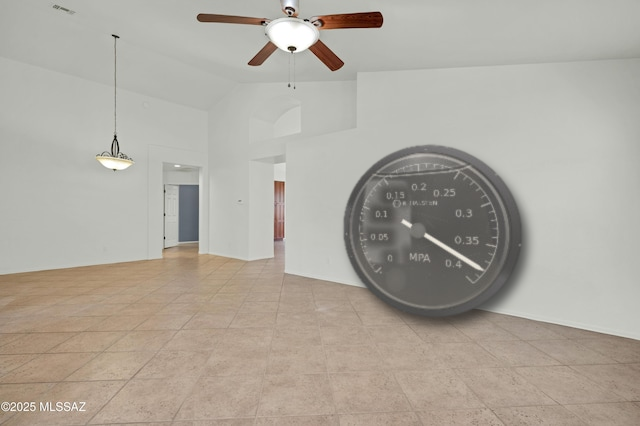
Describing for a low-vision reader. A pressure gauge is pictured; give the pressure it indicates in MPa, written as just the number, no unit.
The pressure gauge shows 0.38
